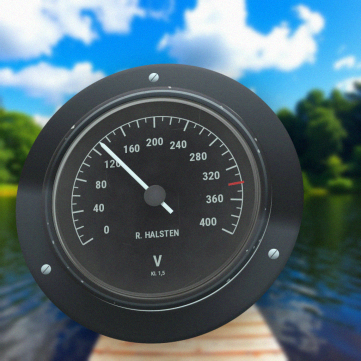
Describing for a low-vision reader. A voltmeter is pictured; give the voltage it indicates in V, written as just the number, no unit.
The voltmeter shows 130
